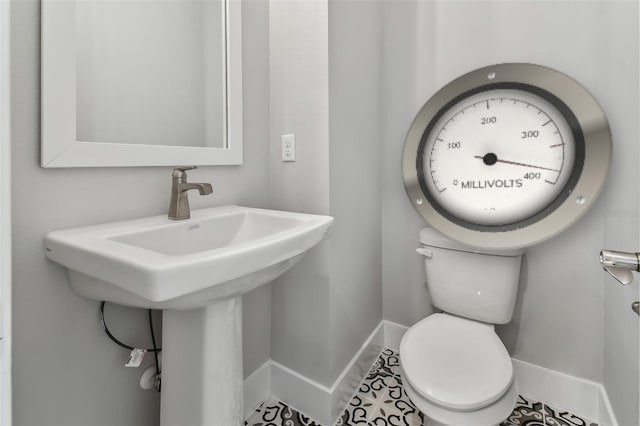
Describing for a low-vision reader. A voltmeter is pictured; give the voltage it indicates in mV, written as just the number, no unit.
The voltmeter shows 380
